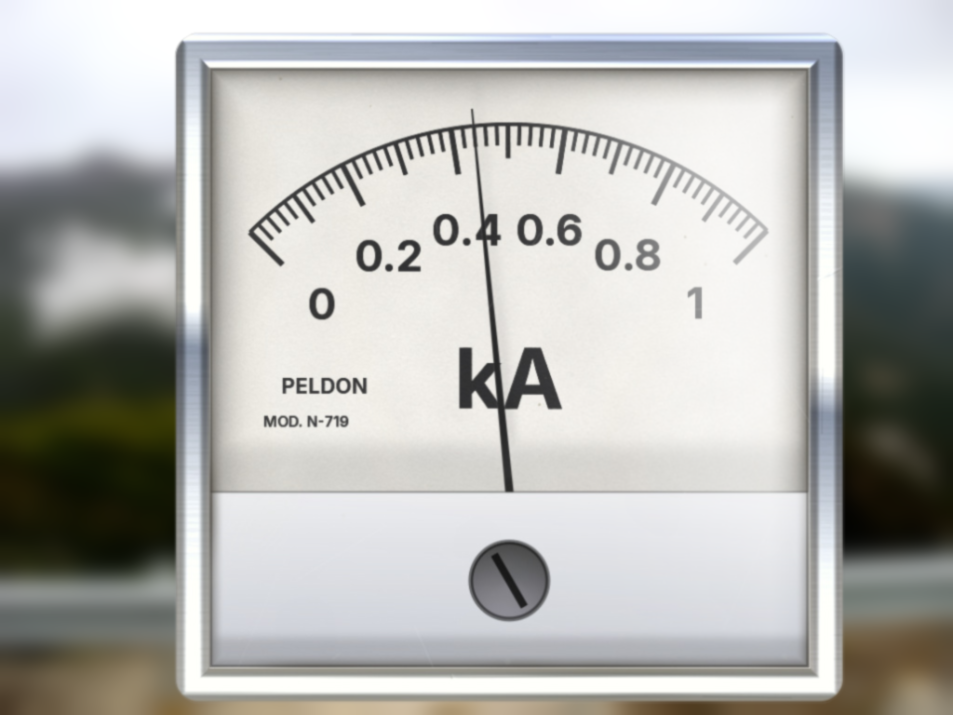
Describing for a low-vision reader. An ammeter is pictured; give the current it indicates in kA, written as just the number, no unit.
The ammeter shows 0.44
